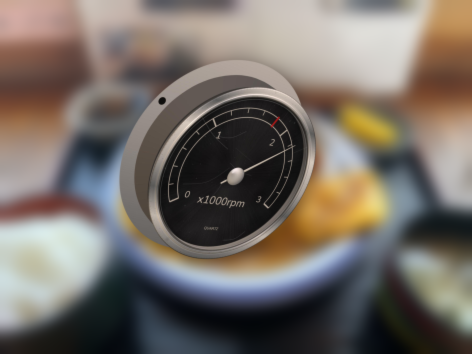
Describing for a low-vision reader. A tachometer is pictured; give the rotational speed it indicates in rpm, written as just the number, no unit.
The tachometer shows 2200
